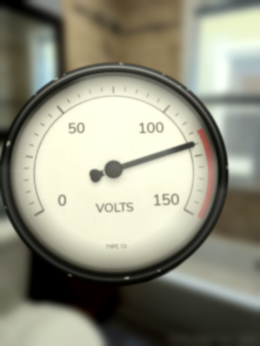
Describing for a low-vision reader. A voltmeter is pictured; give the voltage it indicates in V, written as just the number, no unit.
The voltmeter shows 120
